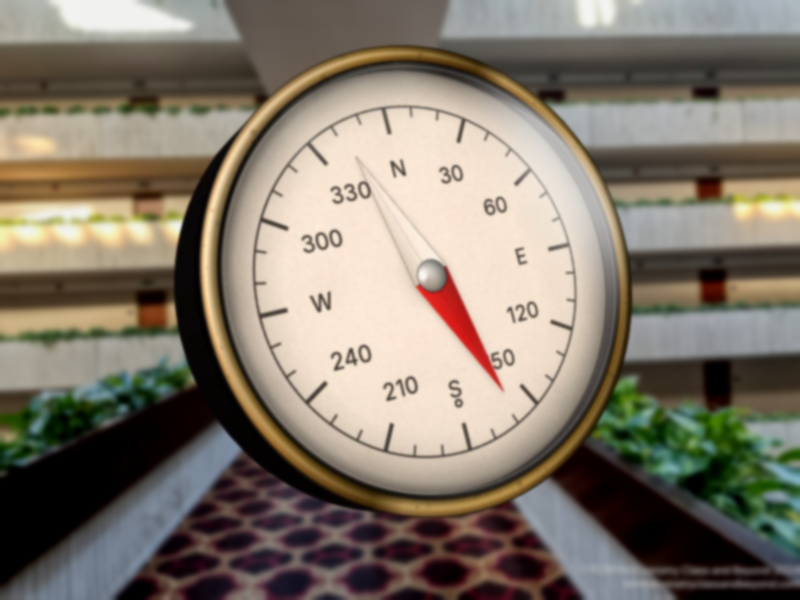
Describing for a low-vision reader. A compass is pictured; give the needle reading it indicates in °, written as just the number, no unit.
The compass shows 160
